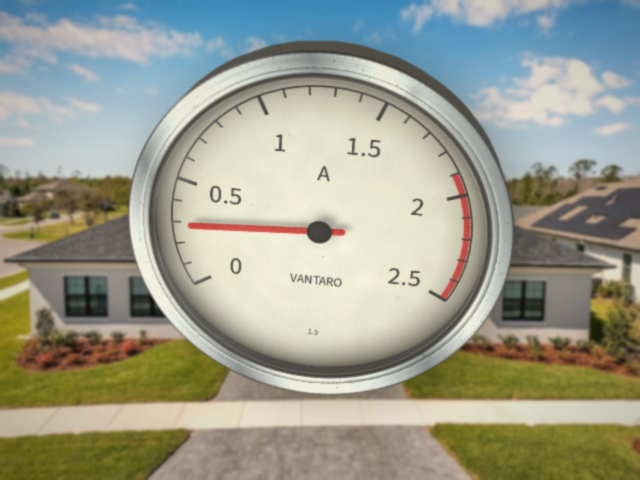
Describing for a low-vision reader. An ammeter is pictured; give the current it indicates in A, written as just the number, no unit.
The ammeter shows 0.3
